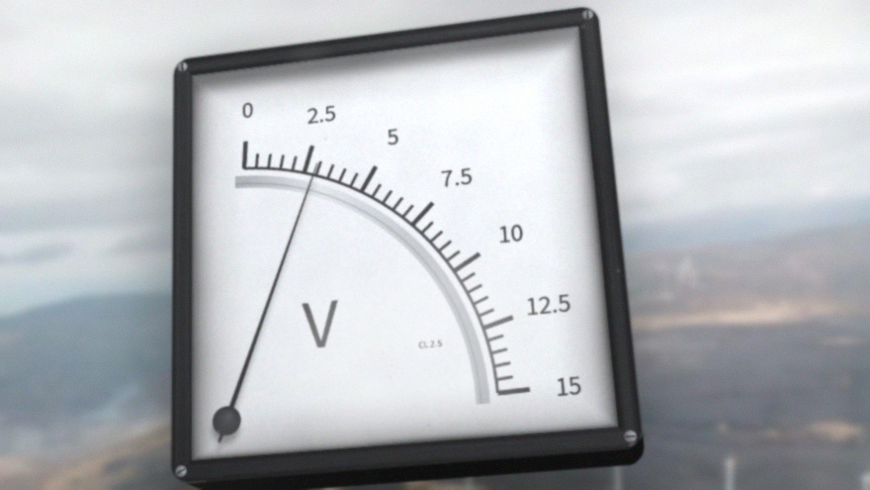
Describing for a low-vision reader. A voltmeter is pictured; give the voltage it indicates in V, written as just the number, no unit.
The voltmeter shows 3
